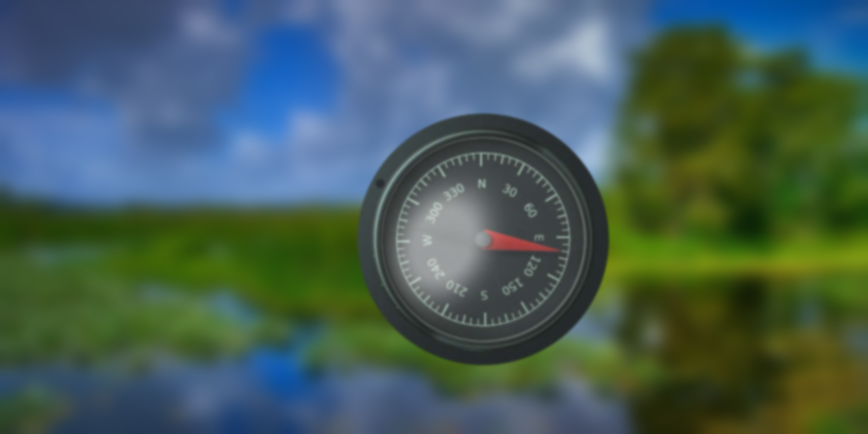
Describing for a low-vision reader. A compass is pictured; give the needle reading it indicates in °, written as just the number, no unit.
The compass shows 100
